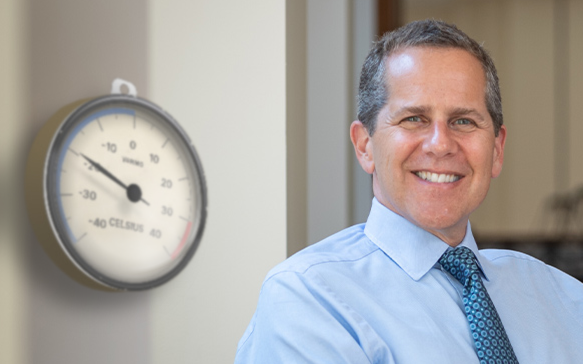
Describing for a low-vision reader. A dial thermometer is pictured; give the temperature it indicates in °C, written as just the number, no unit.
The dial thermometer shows -20
